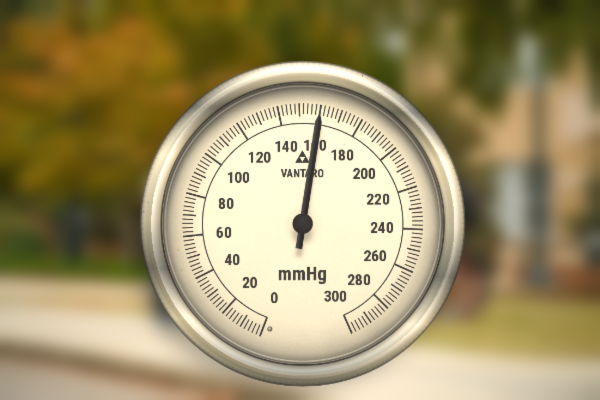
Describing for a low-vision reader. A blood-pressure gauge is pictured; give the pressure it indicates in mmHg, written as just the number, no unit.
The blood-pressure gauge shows 160
